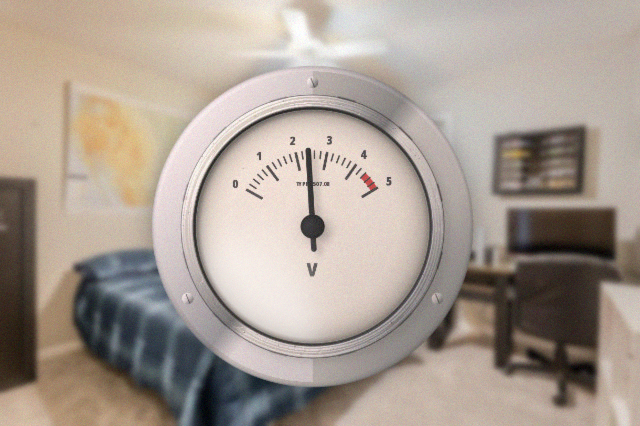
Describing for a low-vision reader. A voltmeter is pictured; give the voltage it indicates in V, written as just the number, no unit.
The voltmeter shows 2.4
